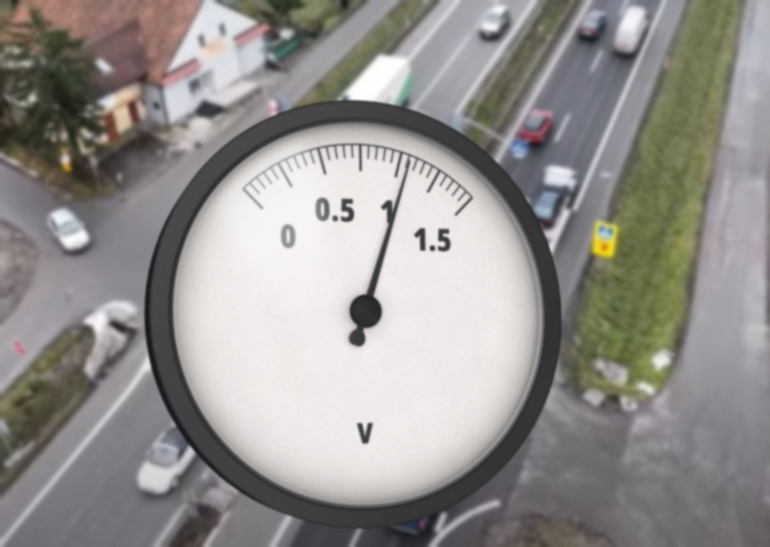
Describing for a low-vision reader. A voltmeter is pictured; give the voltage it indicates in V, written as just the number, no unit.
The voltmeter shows 1.05
